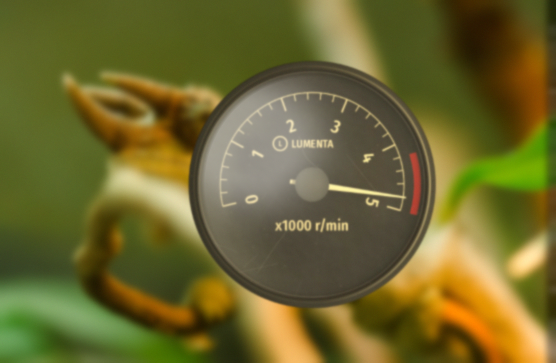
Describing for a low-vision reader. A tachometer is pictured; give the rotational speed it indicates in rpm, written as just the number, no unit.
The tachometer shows 4800
